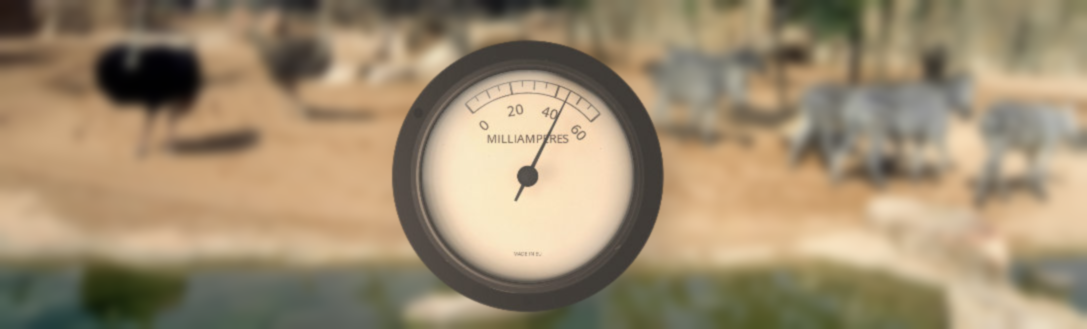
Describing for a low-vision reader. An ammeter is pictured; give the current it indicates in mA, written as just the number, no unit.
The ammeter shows 45
